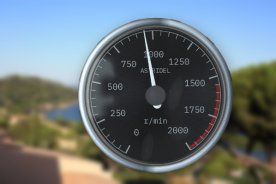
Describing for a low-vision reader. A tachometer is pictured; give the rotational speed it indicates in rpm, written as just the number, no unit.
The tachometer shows 950
